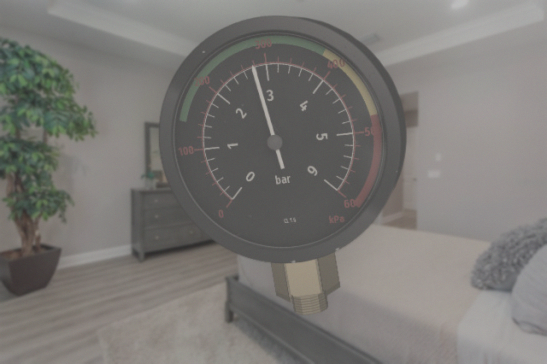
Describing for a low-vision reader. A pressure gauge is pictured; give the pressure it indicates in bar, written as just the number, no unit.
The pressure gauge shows 2.8
